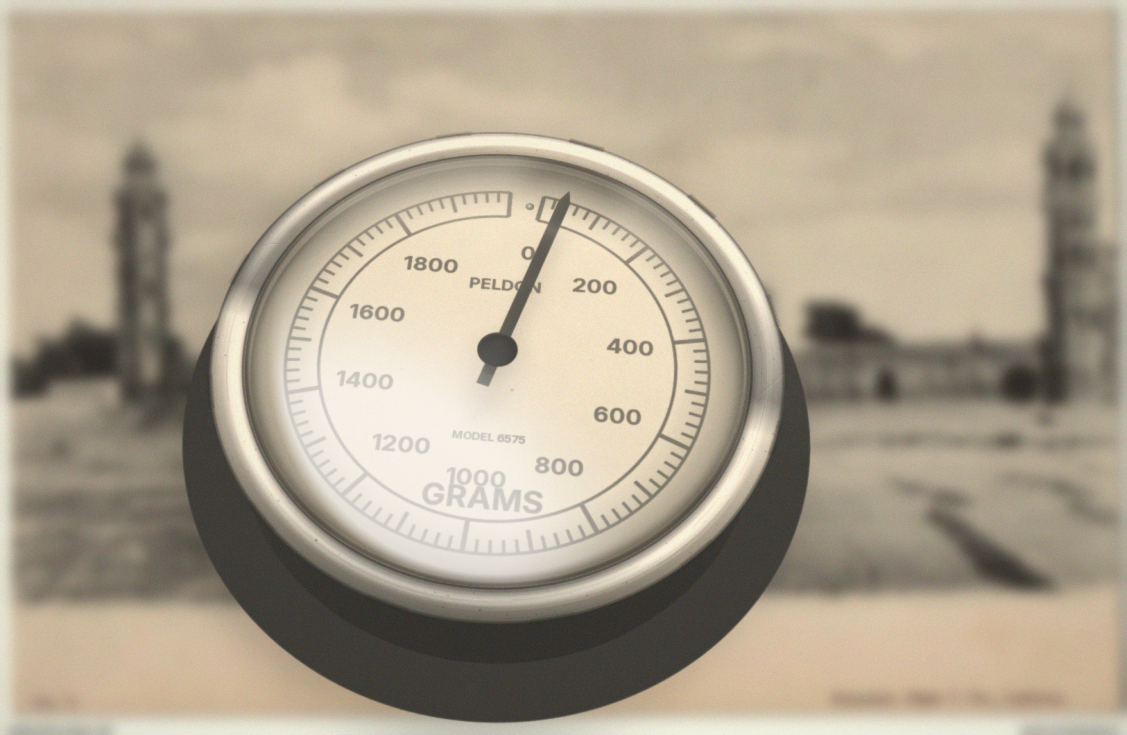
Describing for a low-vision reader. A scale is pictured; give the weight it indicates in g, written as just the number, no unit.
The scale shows 40
